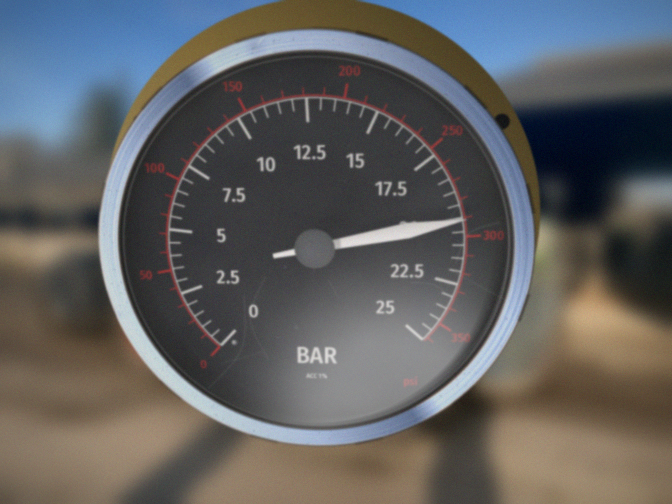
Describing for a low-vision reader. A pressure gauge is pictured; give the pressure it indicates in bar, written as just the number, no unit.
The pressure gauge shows 20
